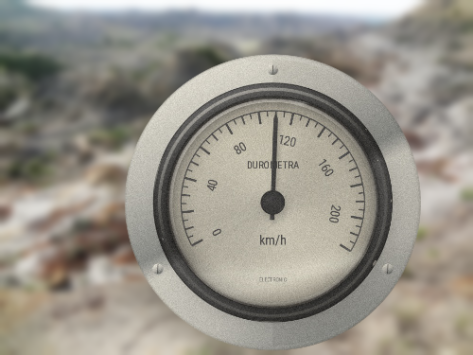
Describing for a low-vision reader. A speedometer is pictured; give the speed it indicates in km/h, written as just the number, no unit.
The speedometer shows 110
